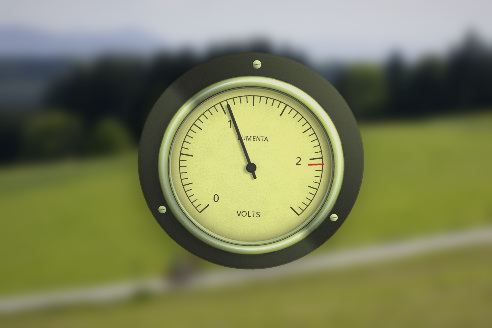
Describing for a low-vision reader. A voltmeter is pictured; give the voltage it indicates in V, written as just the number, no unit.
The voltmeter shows 1.05
